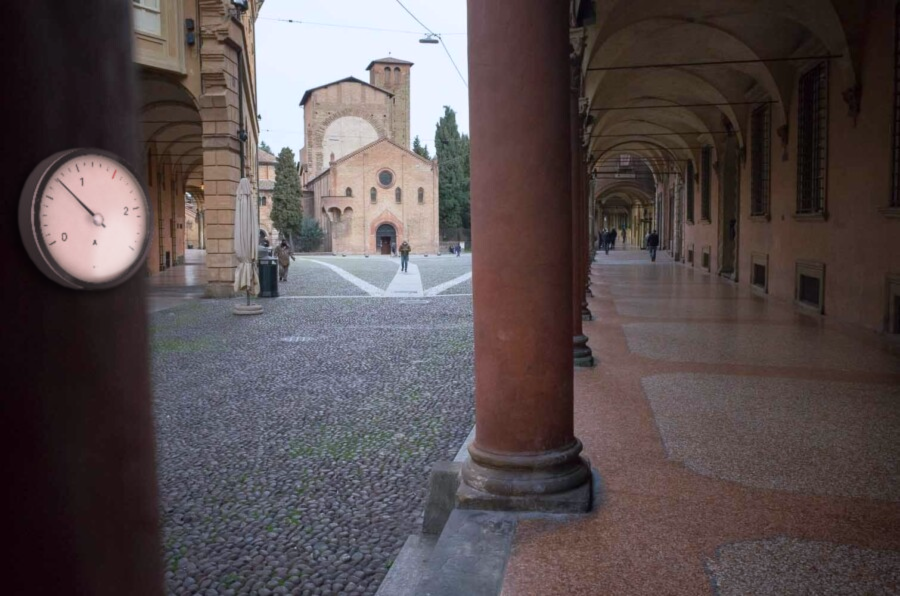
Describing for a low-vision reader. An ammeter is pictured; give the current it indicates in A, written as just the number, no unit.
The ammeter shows 0.7
